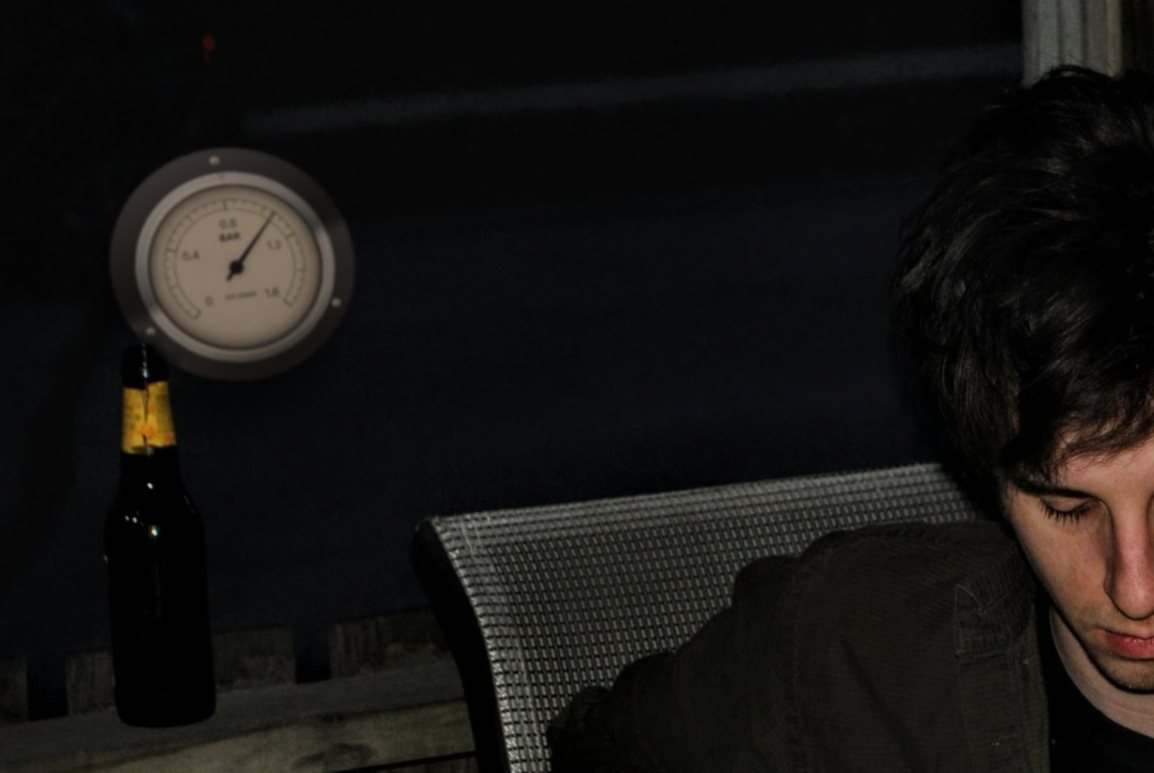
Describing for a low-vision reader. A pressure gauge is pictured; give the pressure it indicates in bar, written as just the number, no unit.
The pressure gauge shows 1.05
